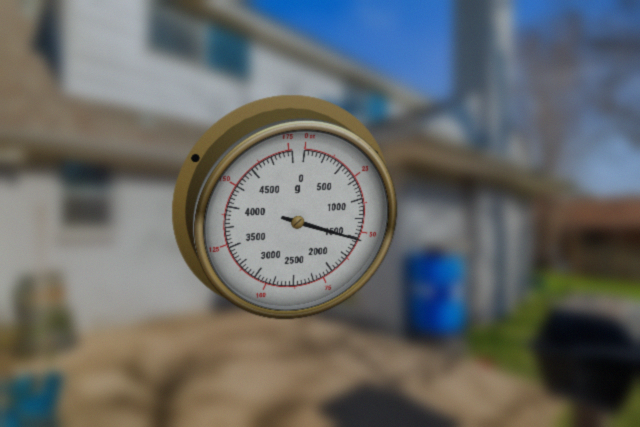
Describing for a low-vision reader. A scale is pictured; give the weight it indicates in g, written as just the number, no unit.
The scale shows 1500
